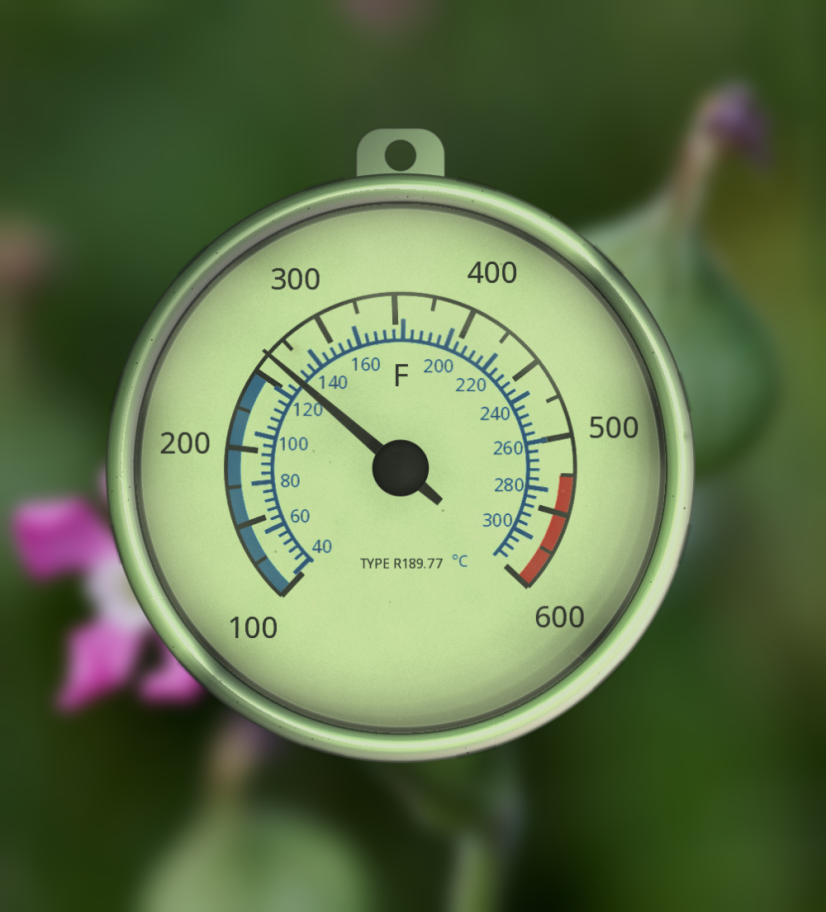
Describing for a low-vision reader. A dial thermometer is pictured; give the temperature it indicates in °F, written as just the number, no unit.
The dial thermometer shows 262.5
